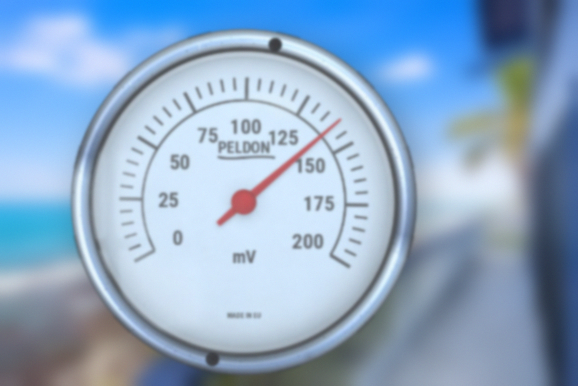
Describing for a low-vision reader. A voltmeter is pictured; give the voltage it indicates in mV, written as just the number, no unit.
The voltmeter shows 140
